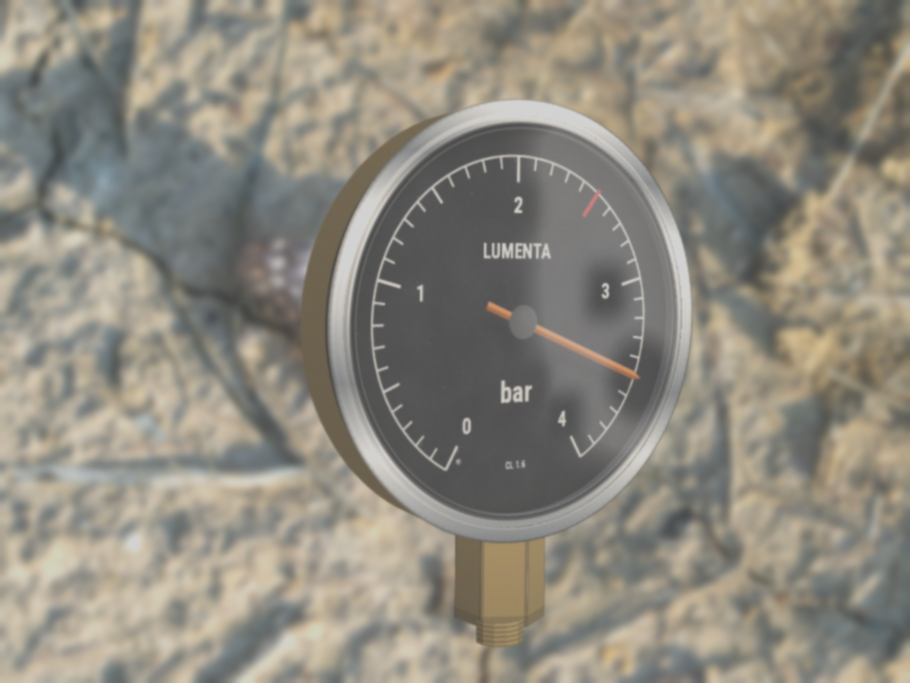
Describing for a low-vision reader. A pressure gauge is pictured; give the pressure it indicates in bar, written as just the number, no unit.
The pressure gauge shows 3.5
